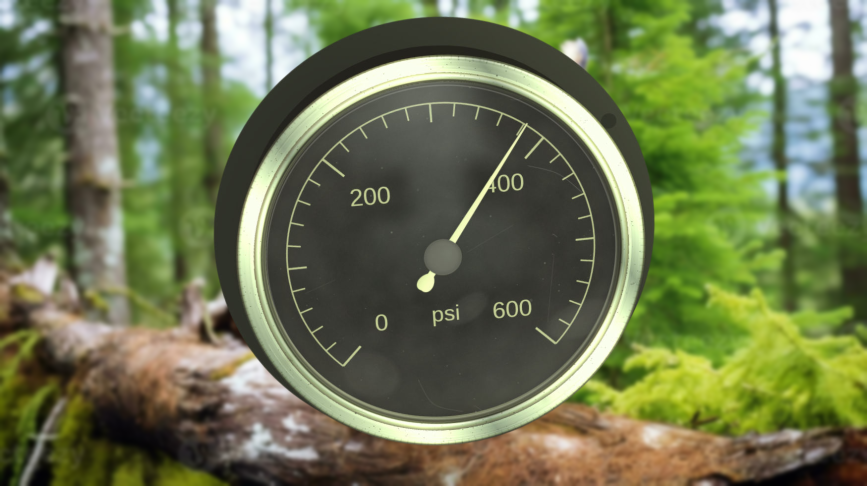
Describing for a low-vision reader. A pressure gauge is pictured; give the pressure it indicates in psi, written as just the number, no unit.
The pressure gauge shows 380
